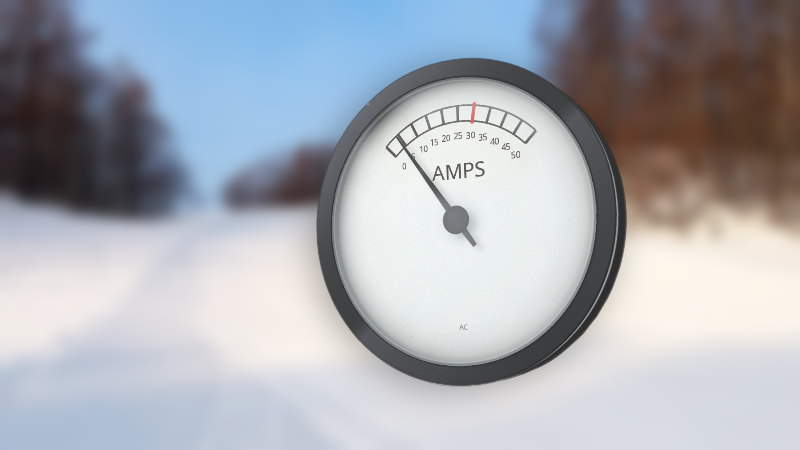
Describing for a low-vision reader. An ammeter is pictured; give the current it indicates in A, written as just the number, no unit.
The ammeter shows 5
